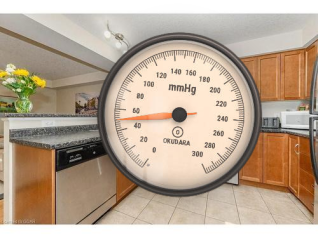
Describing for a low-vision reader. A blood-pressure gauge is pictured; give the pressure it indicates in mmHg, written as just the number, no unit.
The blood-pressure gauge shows 50
